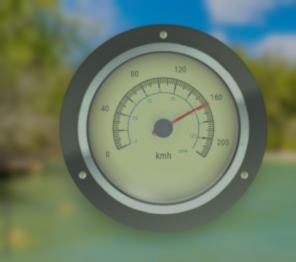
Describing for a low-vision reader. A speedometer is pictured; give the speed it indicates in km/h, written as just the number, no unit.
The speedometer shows 160
